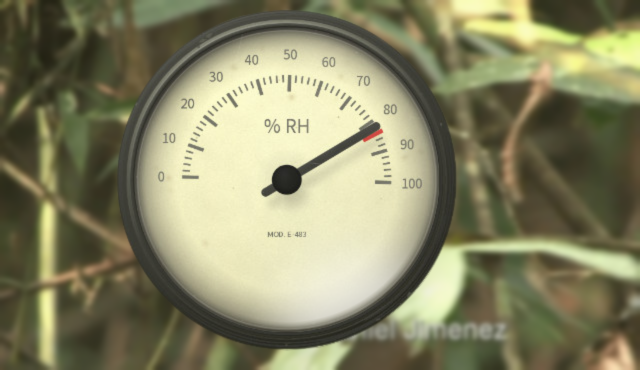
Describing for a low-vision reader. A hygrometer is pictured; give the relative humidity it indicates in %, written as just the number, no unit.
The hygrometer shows 82
